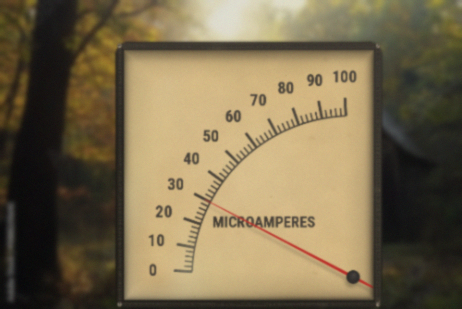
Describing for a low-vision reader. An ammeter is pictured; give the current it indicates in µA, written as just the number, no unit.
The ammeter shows 30
